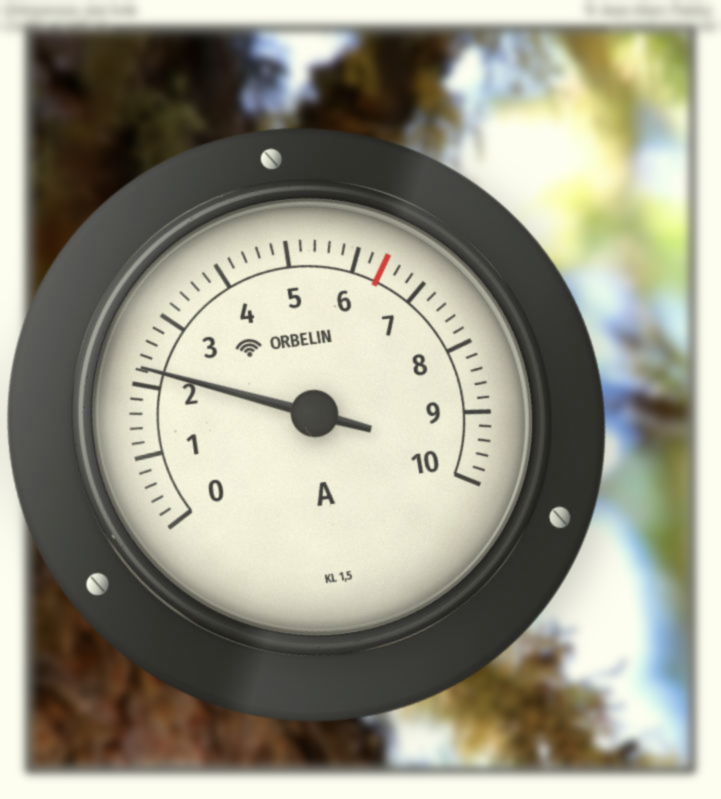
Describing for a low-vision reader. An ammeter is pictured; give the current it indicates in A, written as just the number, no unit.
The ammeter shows 2.2
